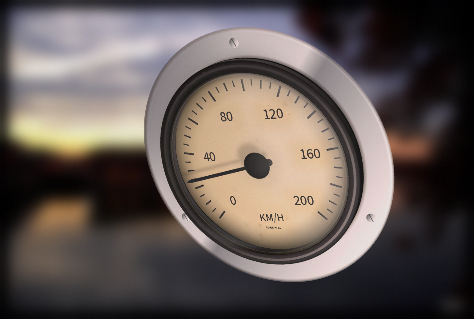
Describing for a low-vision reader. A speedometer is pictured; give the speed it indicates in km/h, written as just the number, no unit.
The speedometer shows 25
